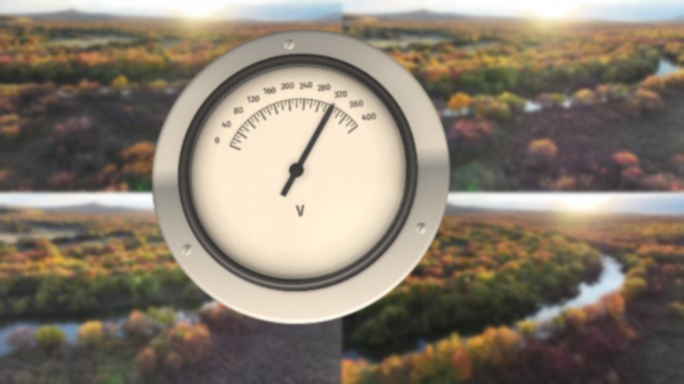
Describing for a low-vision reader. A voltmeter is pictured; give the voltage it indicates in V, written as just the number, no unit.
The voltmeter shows 320
